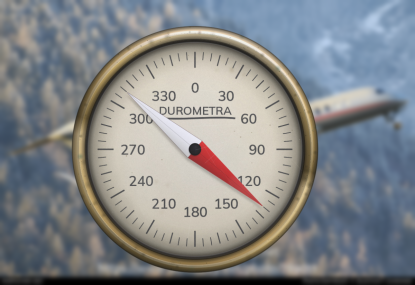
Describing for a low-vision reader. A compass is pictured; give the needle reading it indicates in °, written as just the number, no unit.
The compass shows 130
